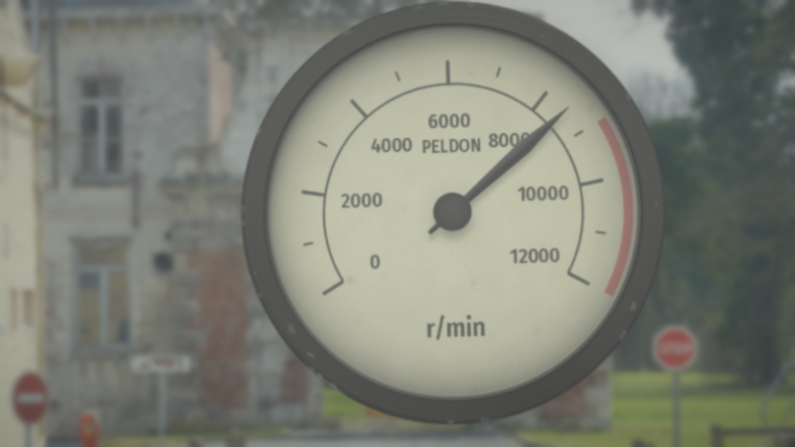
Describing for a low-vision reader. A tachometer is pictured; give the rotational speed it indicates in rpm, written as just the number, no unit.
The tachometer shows 8500
